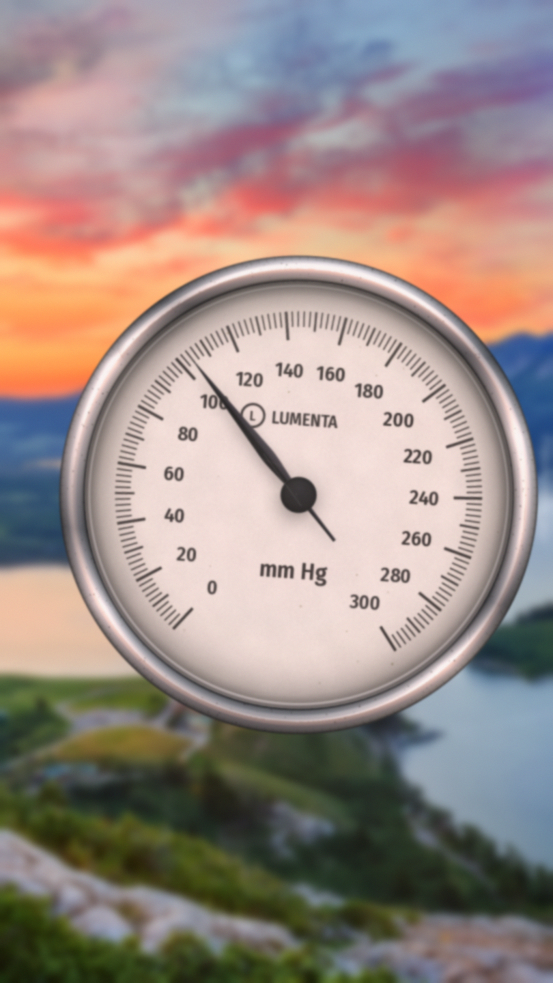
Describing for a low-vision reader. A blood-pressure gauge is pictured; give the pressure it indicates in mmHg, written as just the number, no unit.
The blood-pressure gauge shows 104
